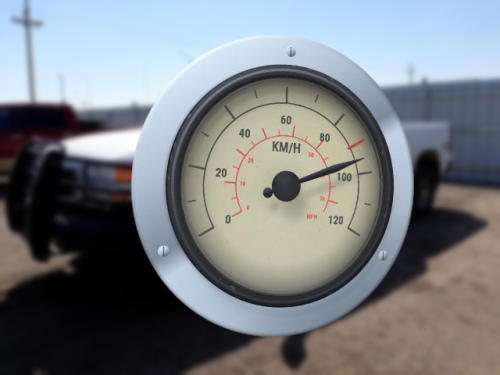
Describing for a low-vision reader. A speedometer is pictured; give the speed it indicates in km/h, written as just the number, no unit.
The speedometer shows 95
